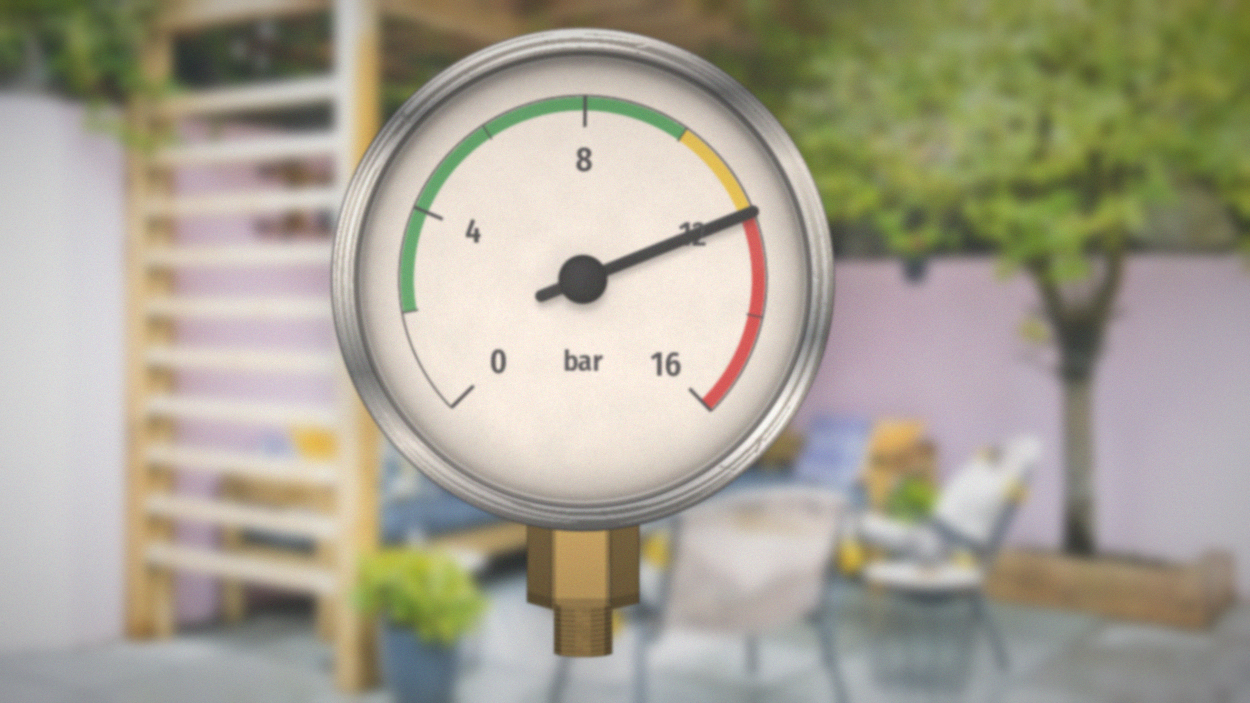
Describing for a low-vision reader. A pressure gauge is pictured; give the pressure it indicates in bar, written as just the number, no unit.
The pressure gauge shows 12
